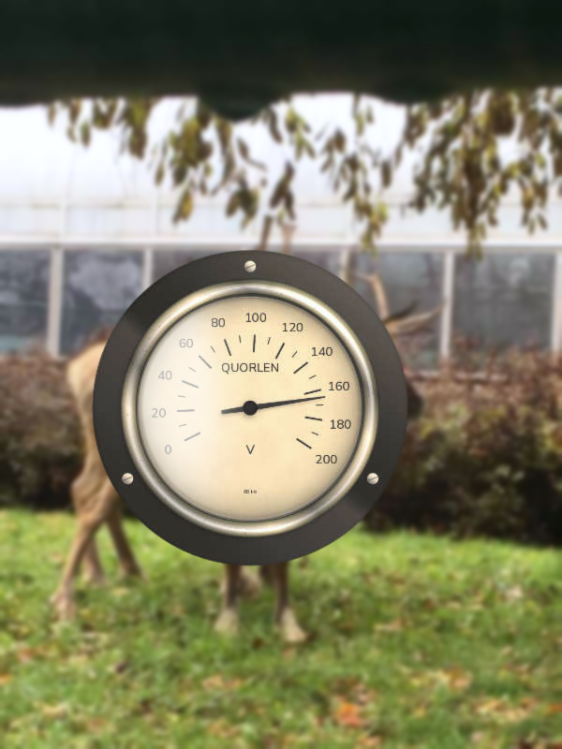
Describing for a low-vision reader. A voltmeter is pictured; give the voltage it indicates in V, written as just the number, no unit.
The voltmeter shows 165
